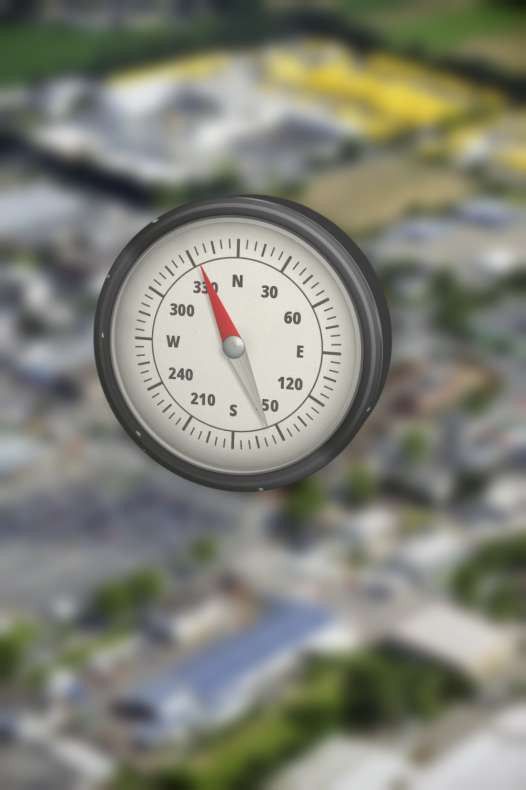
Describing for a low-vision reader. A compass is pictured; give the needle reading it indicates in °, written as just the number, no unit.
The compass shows 335
